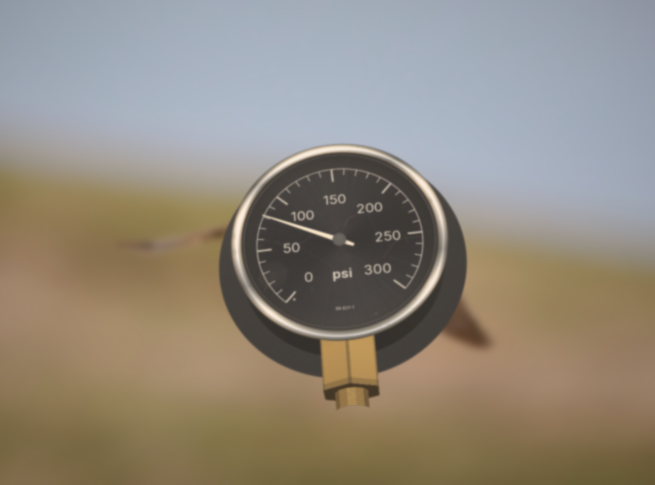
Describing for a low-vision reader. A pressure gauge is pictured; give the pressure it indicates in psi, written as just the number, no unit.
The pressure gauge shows 80
